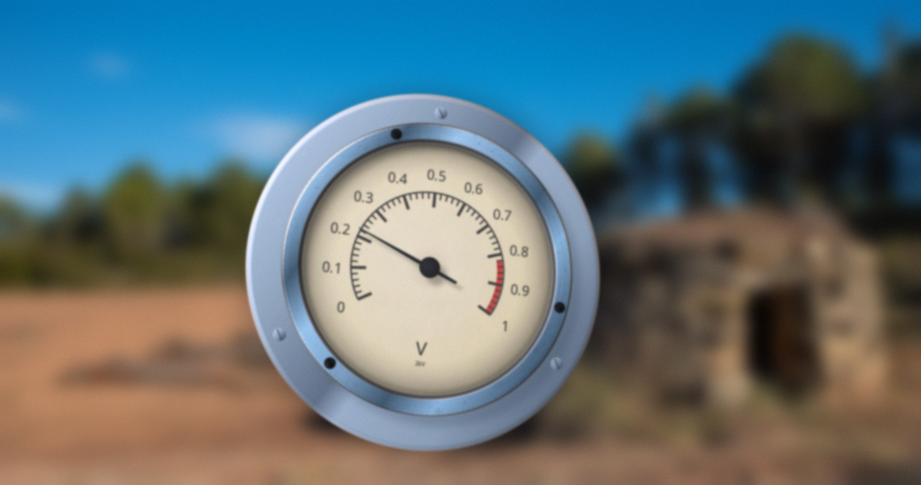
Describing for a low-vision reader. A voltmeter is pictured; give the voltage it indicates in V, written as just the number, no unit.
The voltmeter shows 0.22
